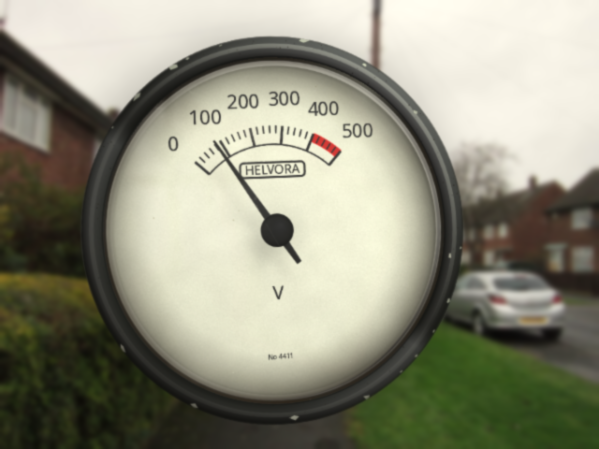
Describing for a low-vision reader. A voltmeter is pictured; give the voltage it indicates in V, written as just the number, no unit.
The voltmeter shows 80
